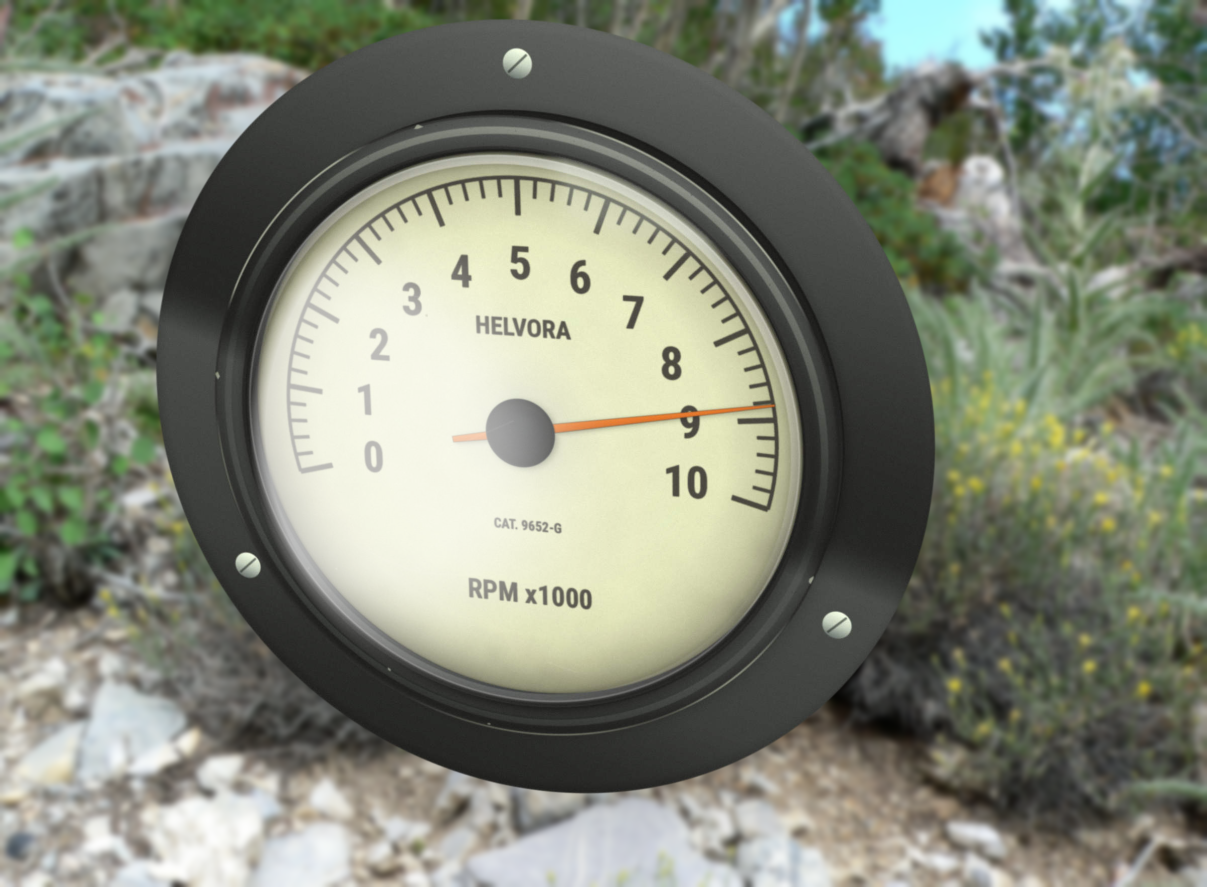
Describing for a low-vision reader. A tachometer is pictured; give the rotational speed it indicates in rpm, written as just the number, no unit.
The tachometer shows 8800
